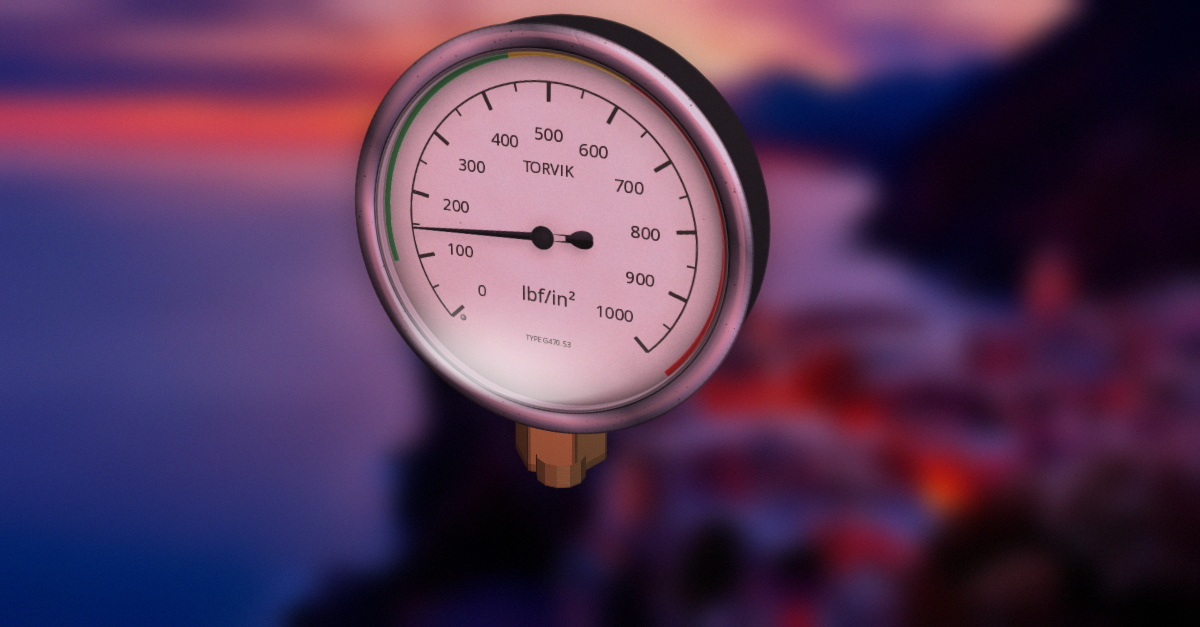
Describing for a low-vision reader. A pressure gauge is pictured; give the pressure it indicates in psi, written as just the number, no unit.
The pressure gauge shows 150
